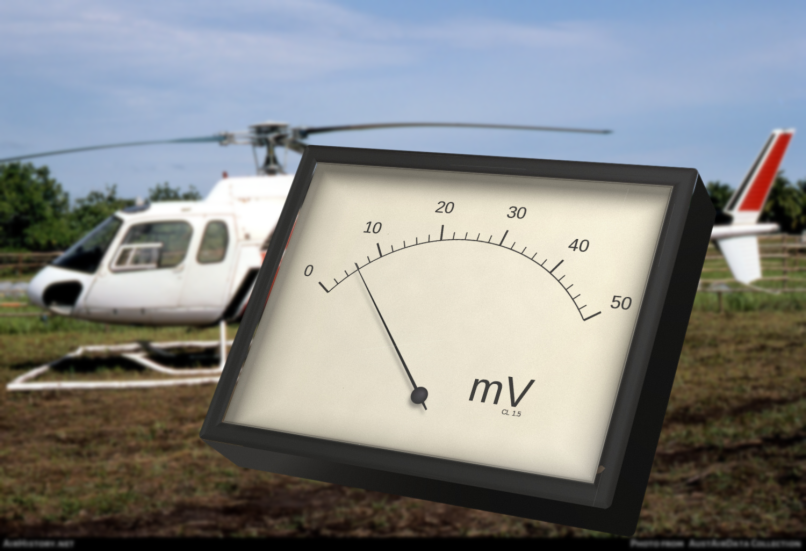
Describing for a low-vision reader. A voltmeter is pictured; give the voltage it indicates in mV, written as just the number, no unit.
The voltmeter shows 6
